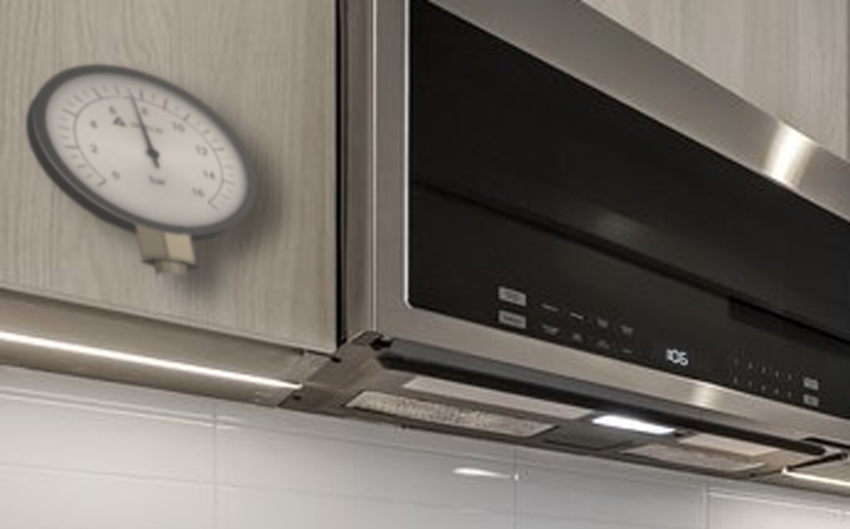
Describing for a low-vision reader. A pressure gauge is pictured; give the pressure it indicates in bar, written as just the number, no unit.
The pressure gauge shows 7.5
